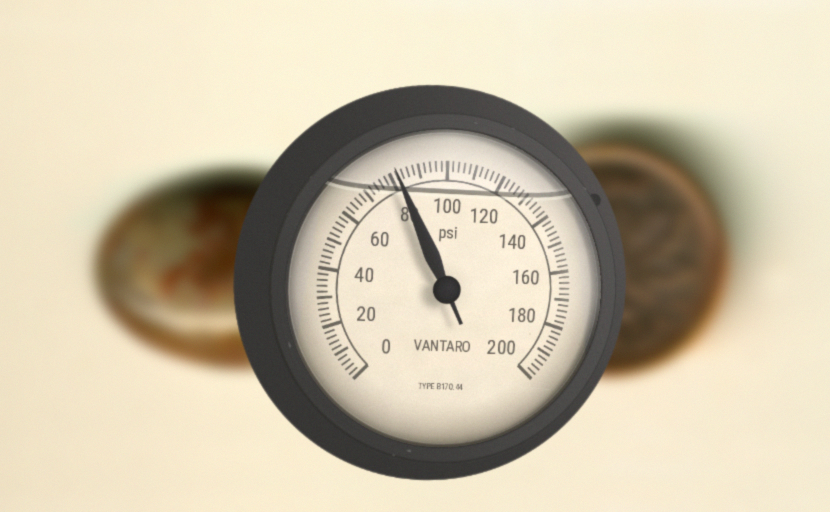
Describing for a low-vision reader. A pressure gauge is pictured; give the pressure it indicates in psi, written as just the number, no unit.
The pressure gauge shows 82
